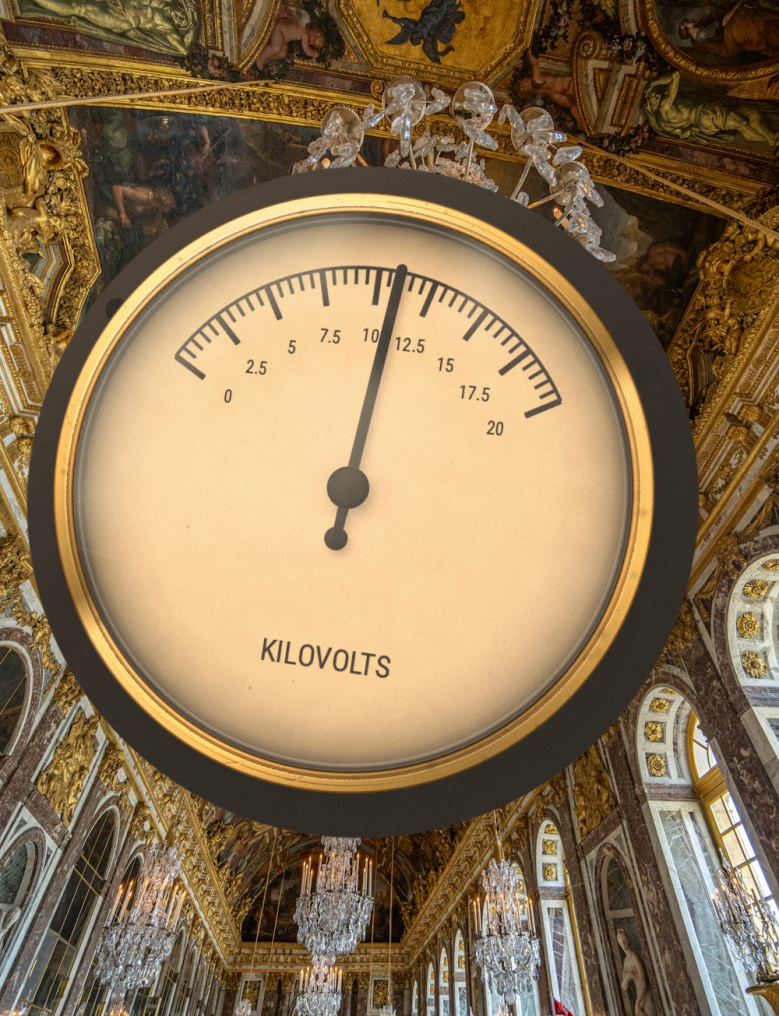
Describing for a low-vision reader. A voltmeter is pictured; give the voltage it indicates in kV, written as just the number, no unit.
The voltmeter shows 11
